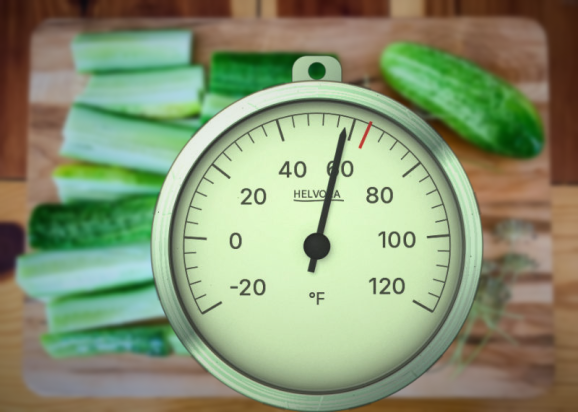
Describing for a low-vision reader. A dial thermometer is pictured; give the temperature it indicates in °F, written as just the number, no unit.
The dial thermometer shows 58
